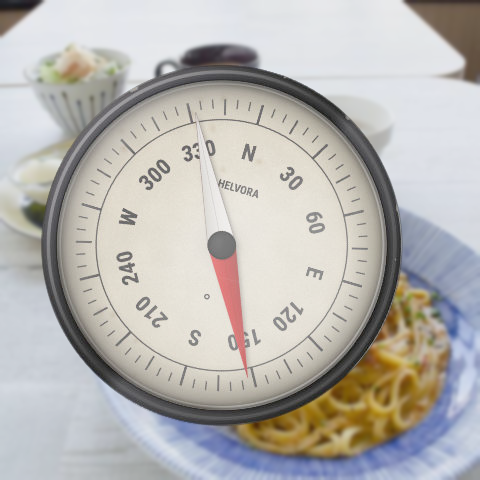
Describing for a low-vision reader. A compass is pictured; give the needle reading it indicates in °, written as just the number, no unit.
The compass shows 152.5
